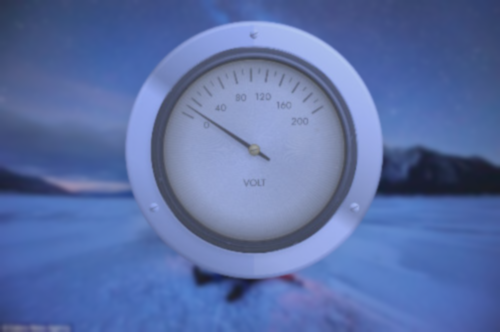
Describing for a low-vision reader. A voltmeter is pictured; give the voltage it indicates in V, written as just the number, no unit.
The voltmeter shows 10
